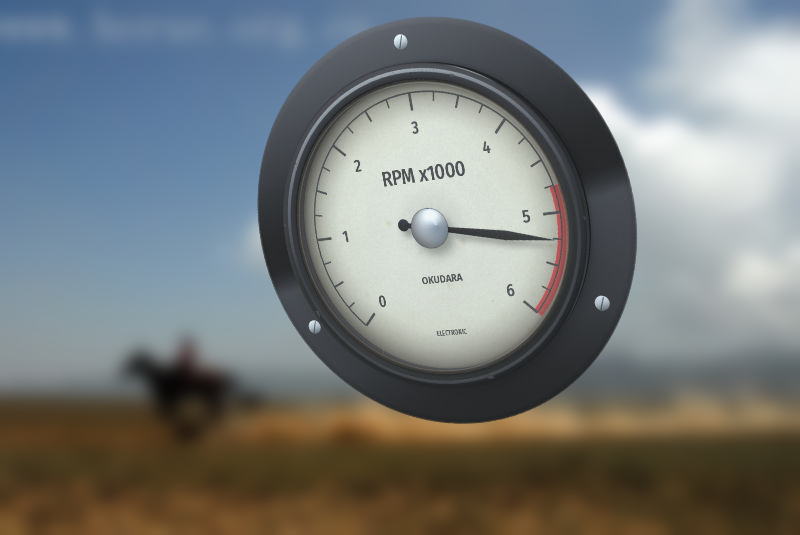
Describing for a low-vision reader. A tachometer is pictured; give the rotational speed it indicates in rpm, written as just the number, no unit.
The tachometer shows 5250
